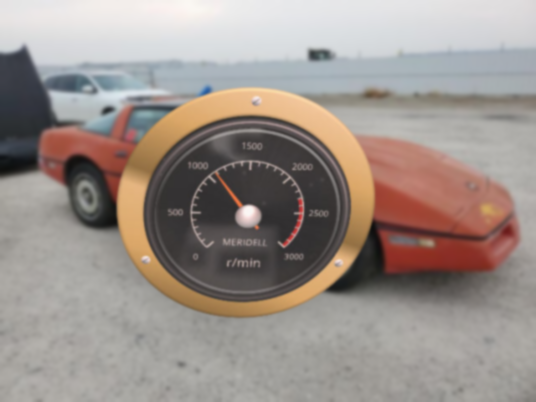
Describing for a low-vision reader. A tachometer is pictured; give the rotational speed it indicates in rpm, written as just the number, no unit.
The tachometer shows 1100
